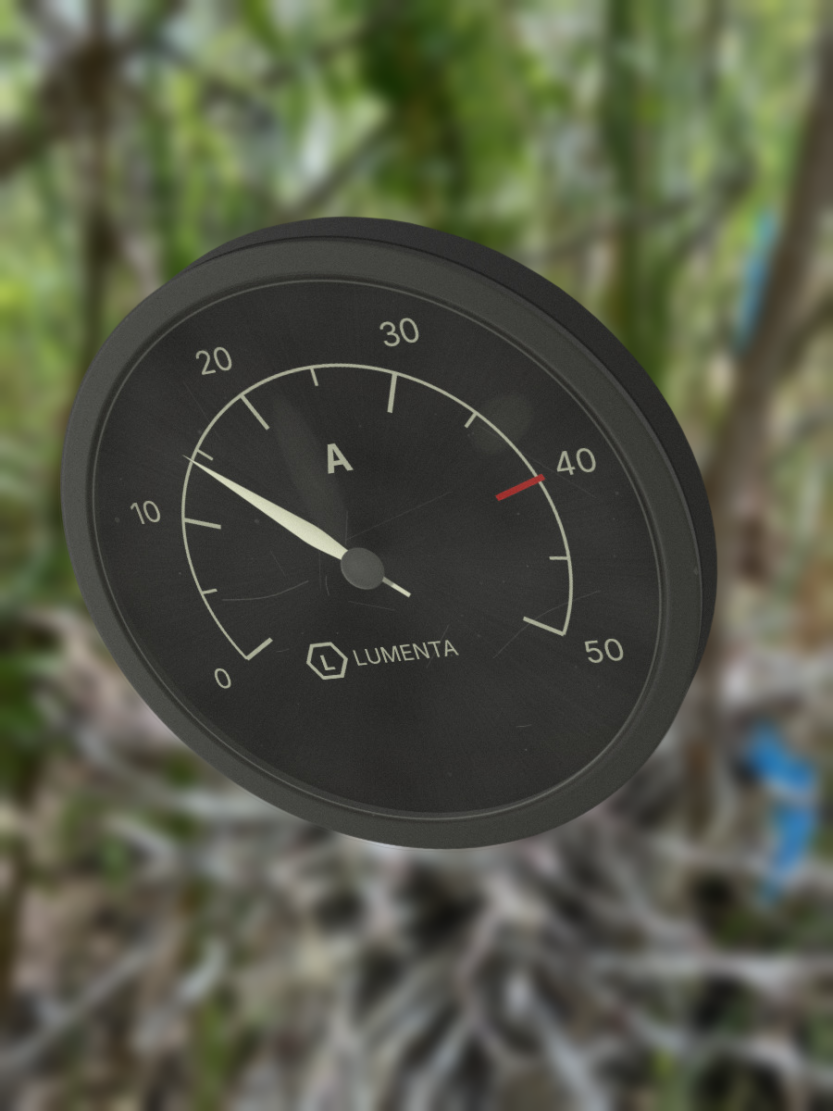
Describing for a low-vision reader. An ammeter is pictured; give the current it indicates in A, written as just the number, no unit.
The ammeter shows 15
